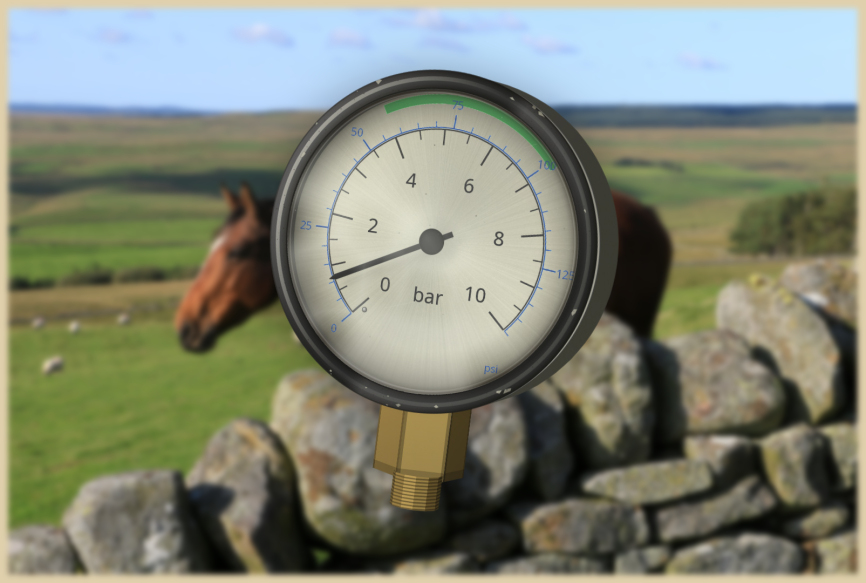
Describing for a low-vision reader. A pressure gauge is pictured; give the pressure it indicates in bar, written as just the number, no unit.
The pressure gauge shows 0.75
